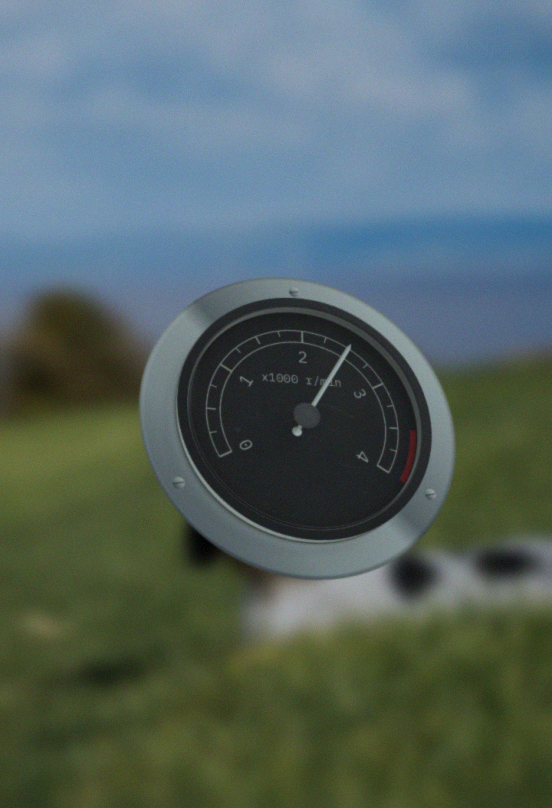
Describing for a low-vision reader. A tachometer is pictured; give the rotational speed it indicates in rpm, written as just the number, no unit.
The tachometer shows 2500
